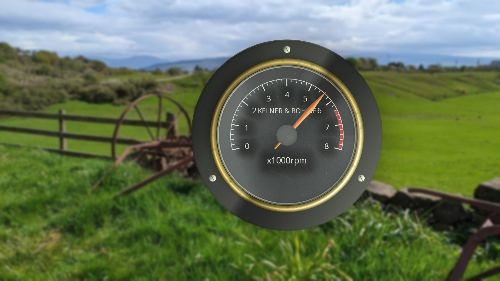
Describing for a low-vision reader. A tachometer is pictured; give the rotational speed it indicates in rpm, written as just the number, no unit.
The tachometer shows 5600
